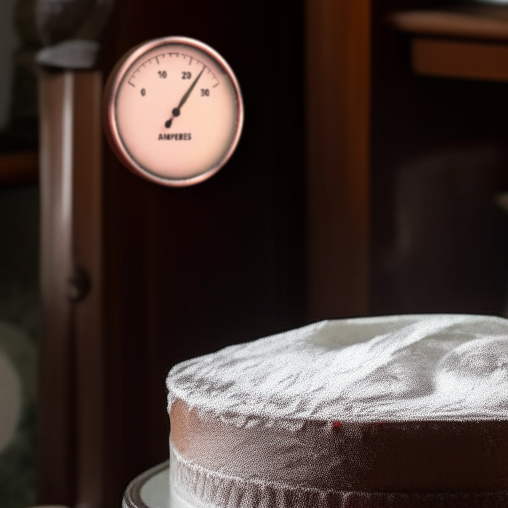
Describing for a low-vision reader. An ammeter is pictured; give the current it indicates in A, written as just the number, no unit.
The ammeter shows 24
